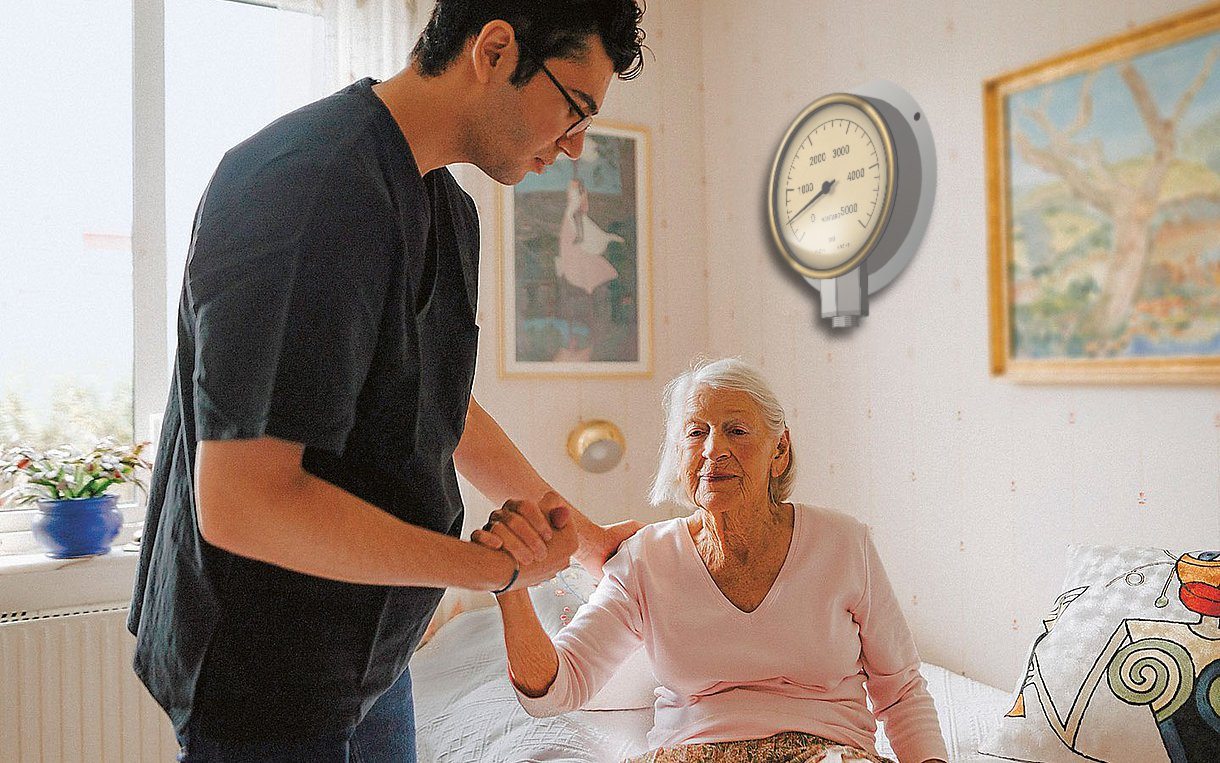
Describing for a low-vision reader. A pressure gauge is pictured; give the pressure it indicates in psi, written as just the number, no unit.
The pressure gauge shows 400
